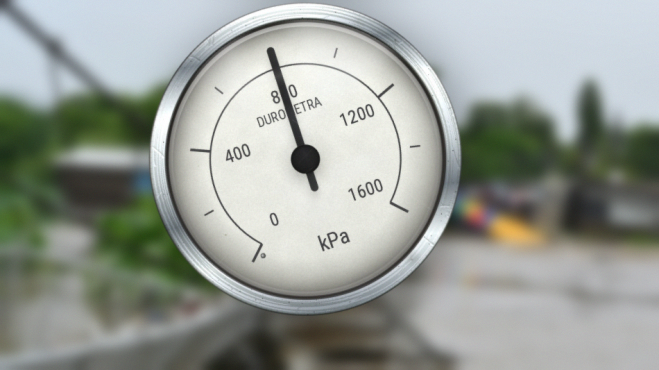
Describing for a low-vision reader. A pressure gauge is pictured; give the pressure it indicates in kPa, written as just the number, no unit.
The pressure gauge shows 800
